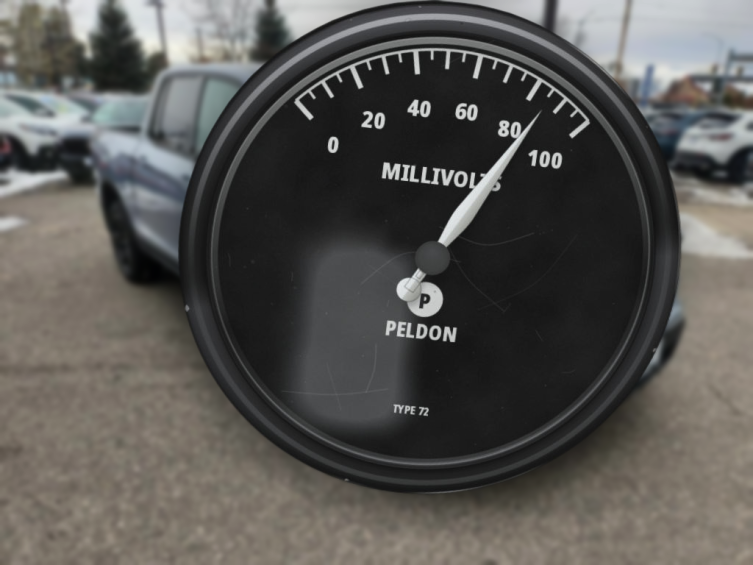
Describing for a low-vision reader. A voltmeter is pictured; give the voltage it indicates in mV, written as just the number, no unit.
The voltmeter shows 85
